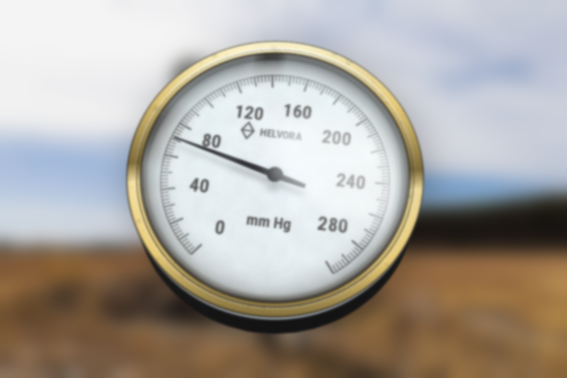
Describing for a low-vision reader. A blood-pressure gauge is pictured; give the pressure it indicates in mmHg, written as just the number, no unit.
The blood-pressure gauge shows 70
